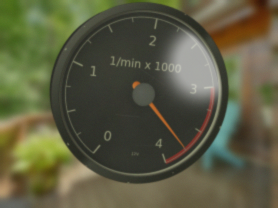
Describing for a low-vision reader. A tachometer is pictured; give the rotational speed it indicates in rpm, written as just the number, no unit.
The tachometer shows 3750
